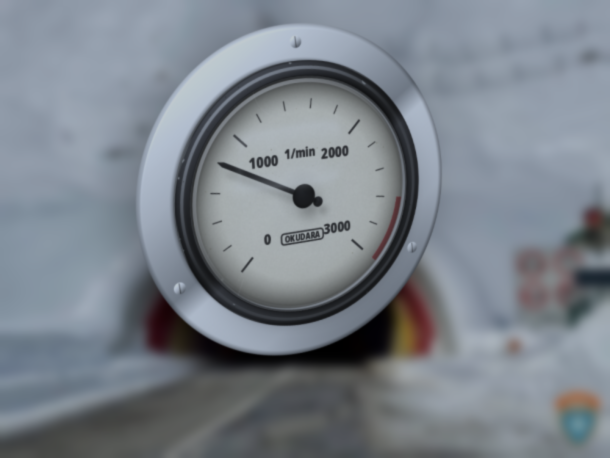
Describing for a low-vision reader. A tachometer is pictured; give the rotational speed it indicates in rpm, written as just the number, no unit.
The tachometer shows 800
